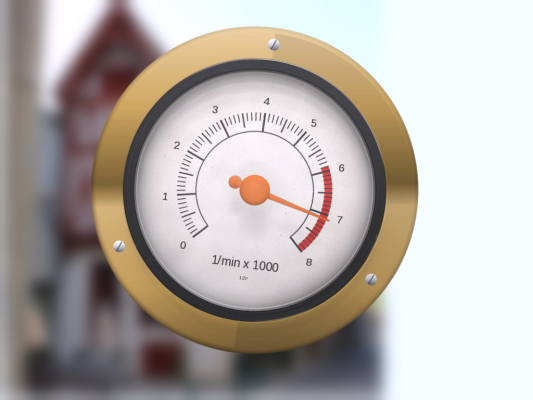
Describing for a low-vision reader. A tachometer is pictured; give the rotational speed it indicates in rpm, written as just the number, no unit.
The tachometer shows 7100
